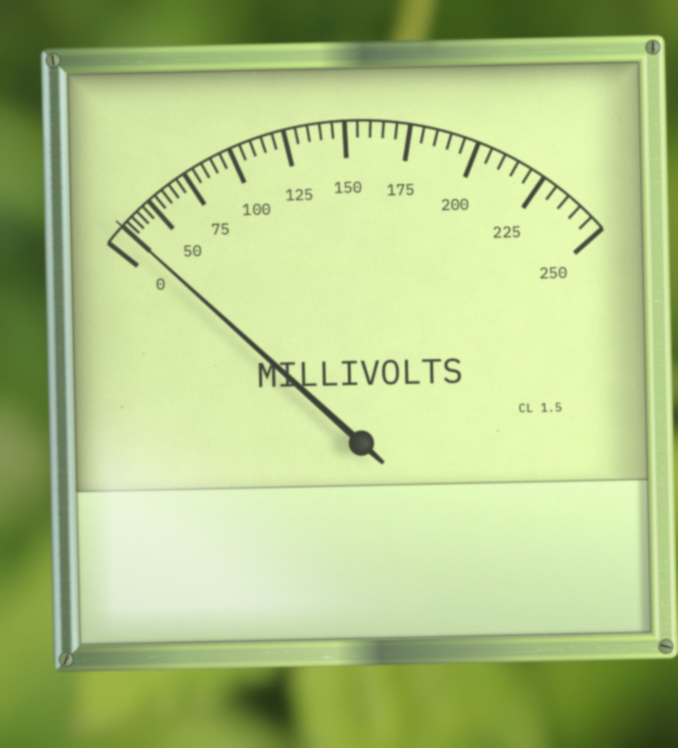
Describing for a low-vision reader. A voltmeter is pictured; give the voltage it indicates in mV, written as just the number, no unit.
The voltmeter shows 25
